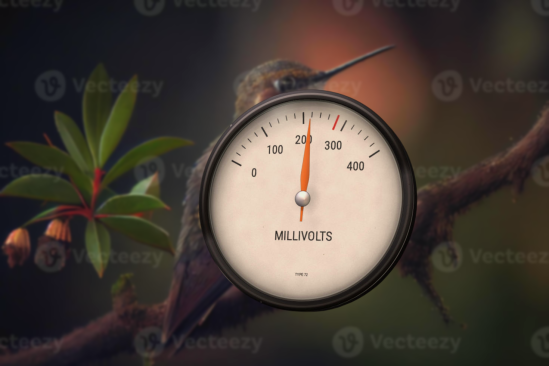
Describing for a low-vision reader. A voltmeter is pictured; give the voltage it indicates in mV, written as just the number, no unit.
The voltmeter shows 220
